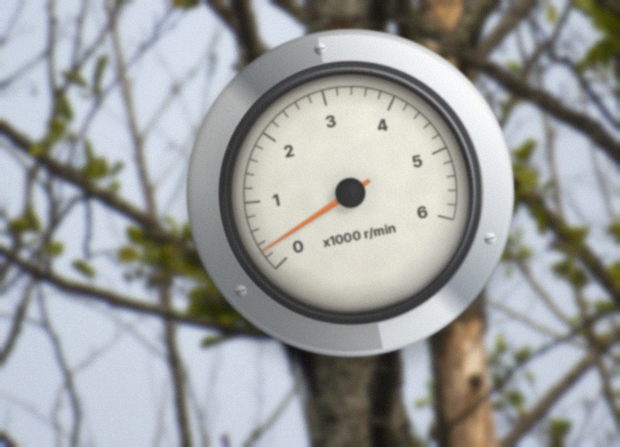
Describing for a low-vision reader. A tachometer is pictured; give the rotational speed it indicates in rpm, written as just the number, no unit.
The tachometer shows 300
